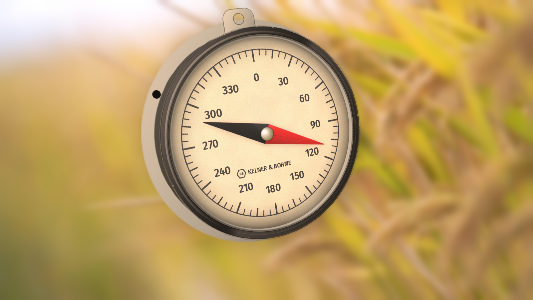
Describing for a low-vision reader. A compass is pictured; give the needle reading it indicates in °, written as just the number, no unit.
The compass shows 110
